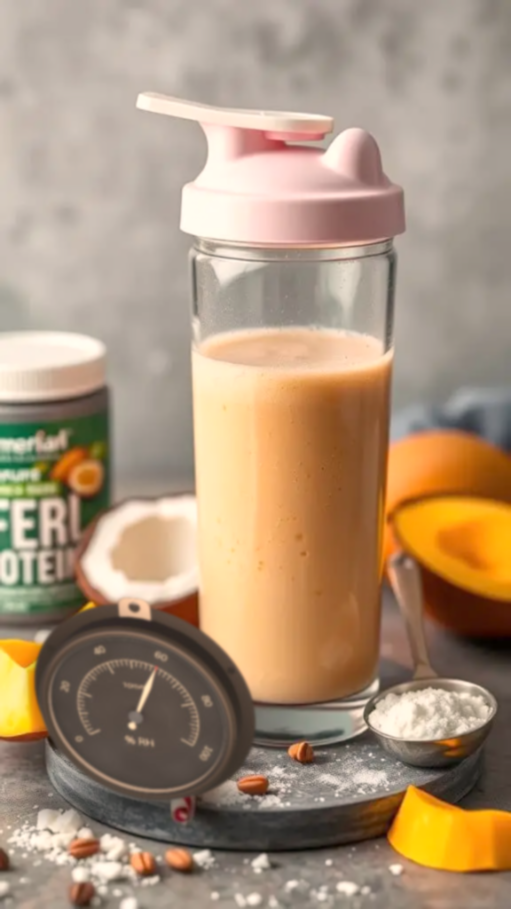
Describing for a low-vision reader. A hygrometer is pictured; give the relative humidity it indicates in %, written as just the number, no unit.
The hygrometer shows 60
